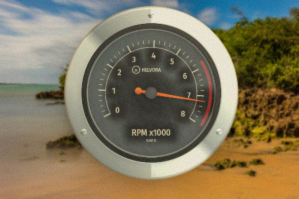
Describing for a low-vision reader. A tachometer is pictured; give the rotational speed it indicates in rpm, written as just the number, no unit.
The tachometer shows 7200
